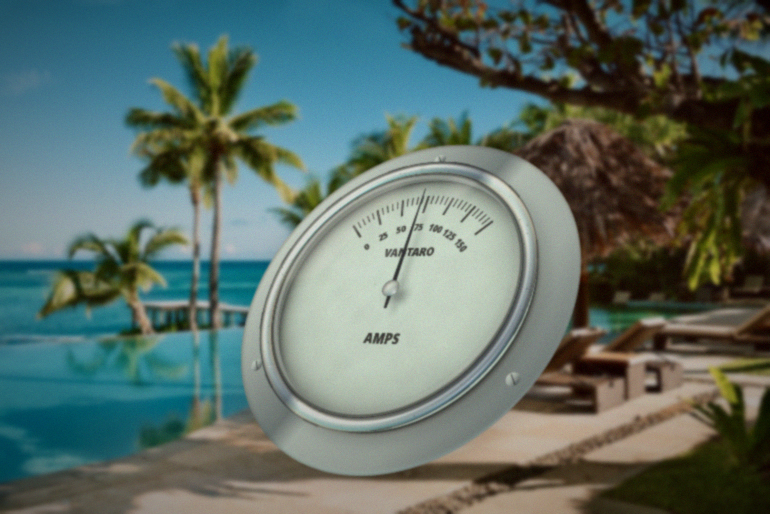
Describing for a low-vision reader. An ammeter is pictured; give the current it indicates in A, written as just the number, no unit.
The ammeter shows 75
